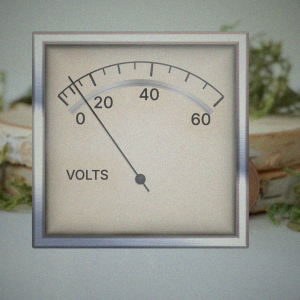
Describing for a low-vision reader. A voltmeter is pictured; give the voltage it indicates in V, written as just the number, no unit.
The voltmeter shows 12.5
